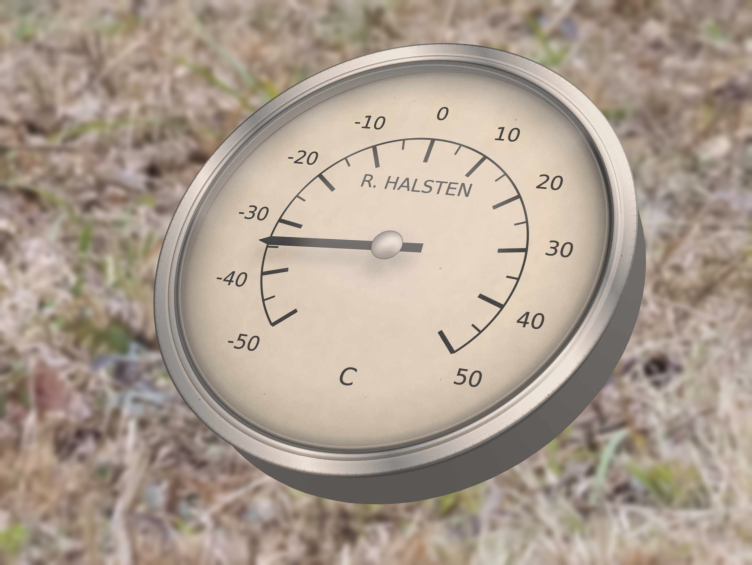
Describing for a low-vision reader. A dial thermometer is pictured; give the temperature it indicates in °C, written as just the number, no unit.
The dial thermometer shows -35
